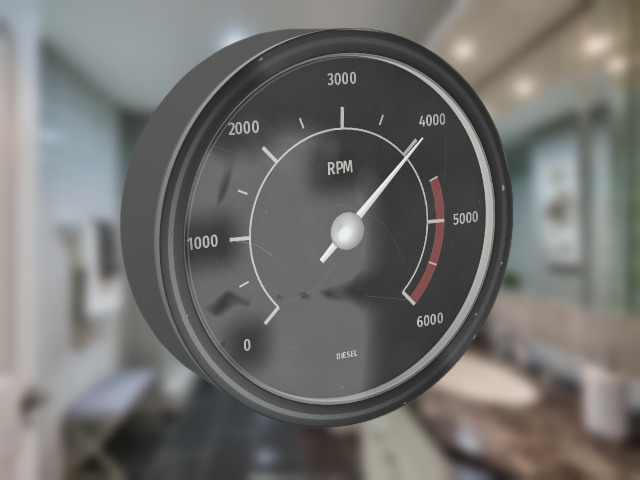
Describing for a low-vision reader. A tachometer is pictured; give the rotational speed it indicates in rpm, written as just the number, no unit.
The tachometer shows 4000
